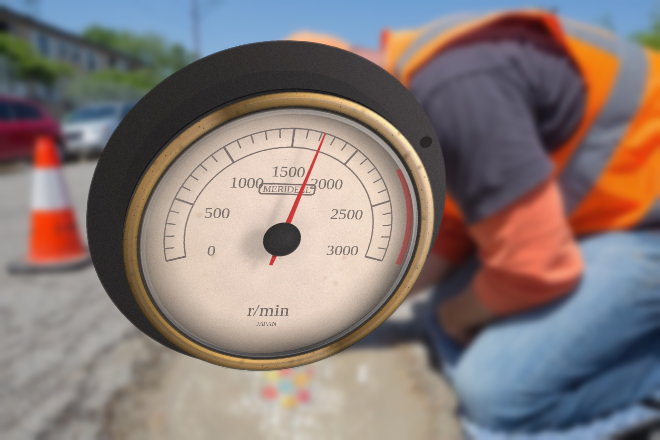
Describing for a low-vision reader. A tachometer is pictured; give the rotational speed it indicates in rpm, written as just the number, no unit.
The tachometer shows 1700
